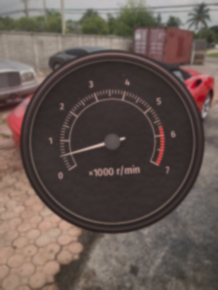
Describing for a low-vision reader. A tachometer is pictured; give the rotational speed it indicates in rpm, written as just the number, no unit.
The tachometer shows 500
